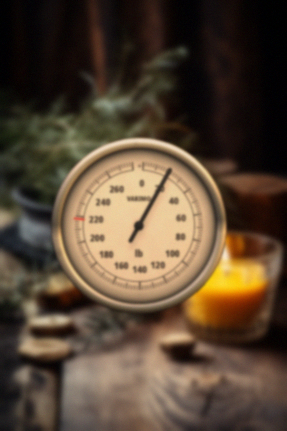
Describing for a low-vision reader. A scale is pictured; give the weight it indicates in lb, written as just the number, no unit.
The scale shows 20
